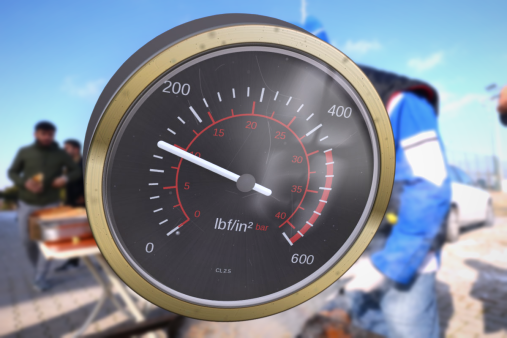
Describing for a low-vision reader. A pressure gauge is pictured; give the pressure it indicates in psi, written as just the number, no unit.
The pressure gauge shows 140
